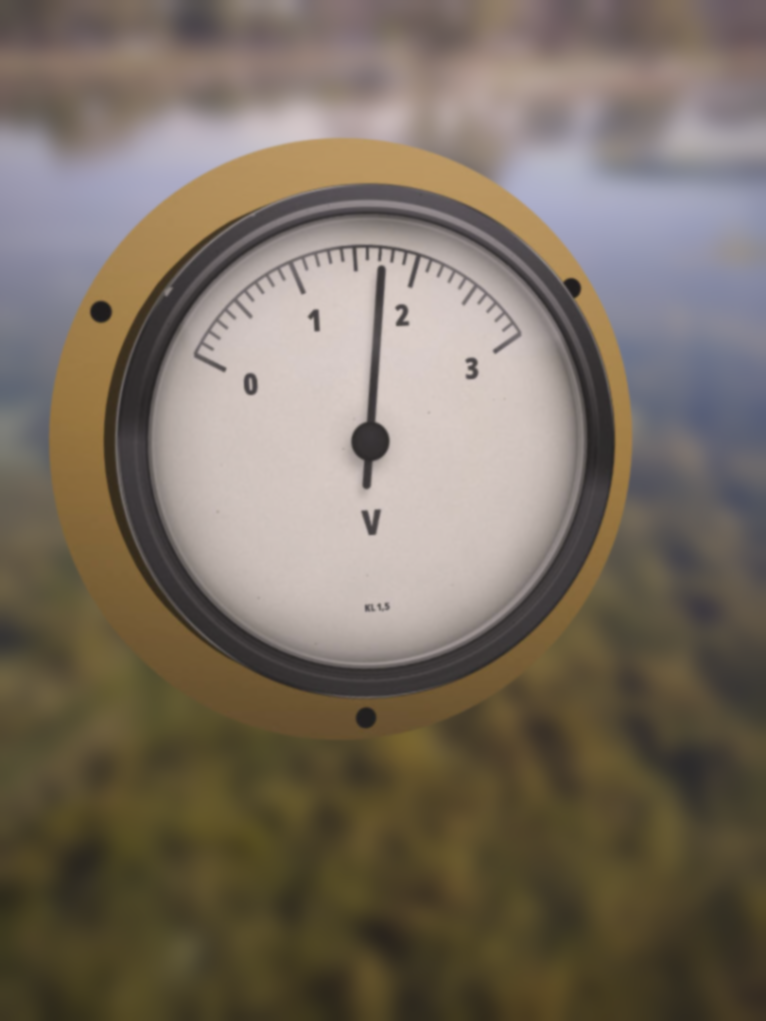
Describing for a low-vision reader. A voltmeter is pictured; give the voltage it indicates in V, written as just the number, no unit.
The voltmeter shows 1.7
